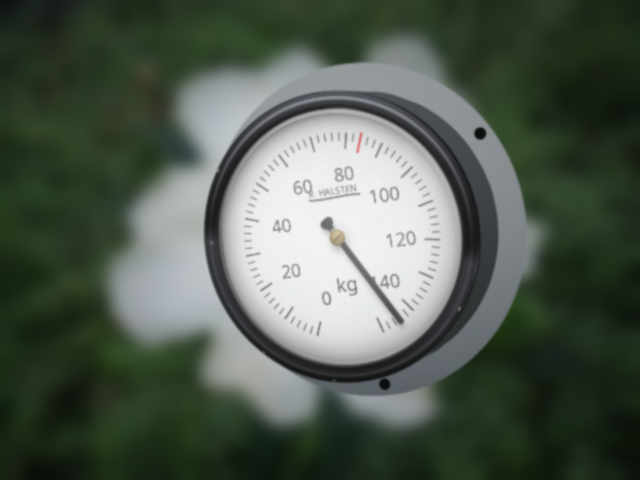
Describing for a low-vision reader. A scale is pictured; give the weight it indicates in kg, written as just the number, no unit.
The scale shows 144
